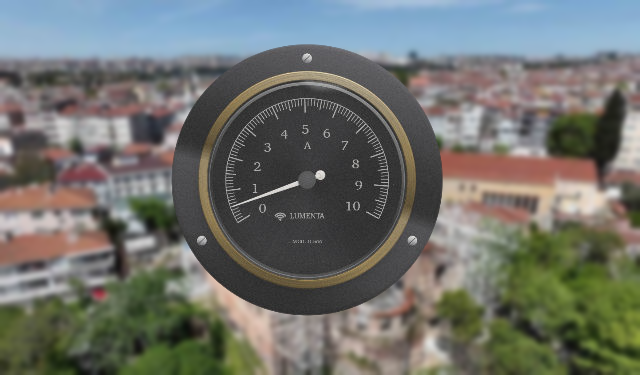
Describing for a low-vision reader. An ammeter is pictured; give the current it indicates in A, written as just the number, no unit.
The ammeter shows 0.5
